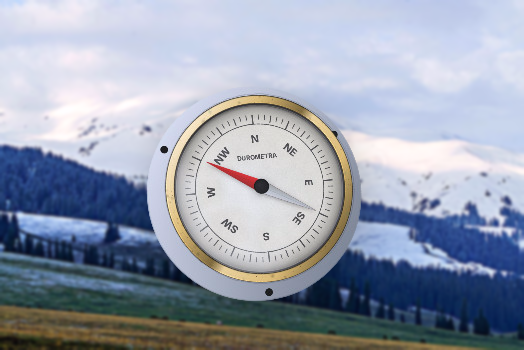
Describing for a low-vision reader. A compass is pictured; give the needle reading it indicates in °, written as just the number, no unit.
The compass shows 300
